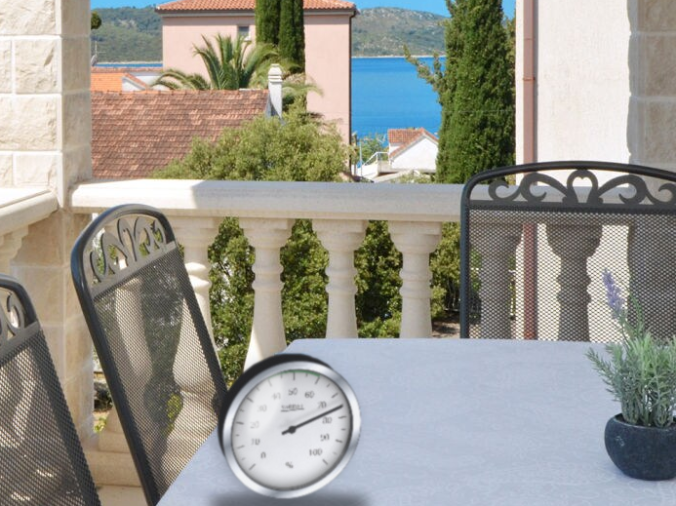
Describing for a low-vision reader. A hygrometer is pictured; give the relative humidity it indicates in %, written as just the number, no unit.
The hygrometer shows 75
